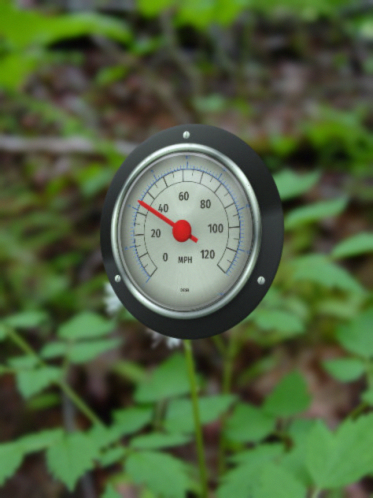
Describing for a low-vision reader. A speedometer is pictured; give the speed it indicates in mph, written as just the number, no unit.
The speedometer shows 35
